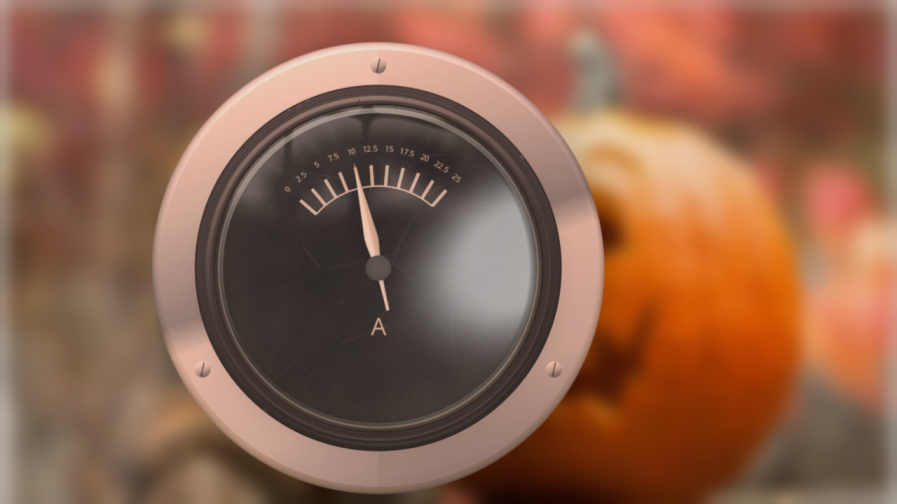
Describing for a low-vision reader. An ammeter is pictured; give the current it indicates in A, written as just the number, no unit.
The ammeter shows 10
